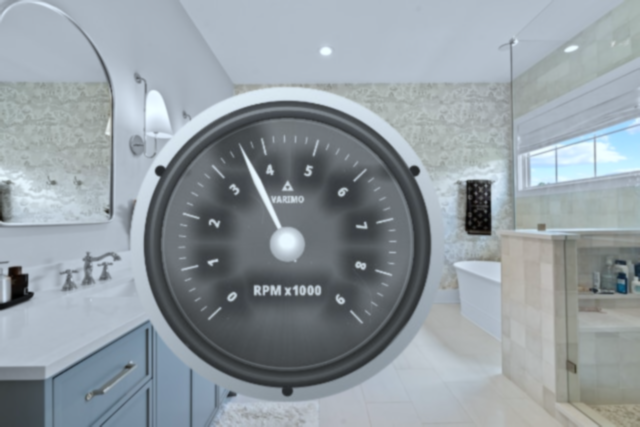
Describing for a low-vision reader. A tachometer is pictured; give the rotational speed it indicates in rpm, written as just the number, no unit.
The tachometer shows 3600
